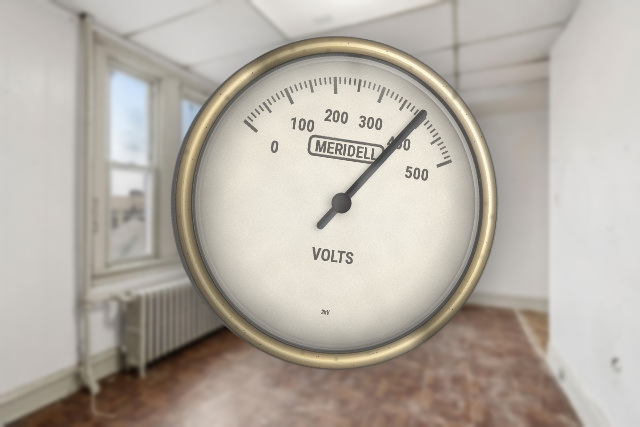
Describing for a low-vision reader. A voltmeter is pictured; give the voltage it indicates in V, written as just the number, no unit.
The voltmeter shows 390
